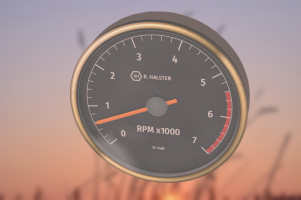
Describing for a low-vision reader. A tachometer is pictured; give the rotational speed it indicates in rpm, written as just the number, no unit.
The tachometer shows 600
